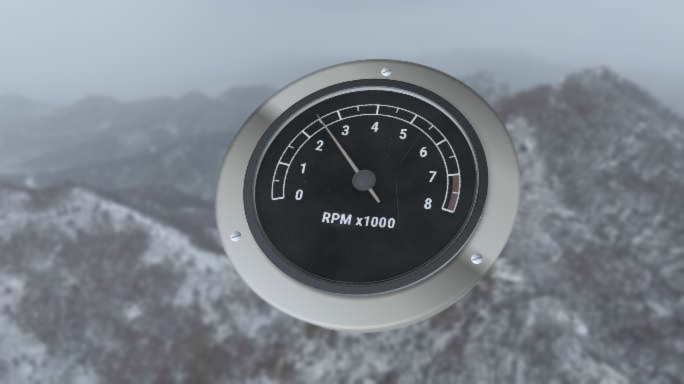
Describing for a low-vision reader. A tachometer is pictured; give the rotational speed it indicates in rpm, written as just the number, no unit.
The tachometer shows 2500
